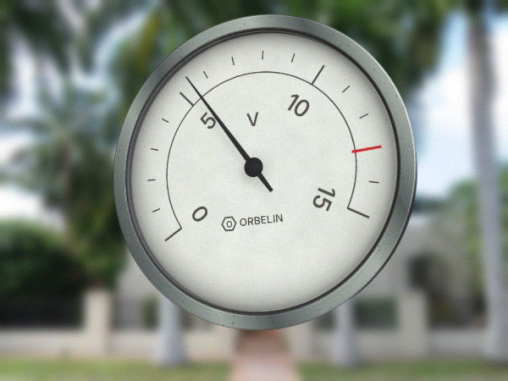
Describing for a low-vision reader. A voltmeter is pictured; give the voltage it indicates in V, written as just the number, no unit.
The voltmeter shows 5.5
